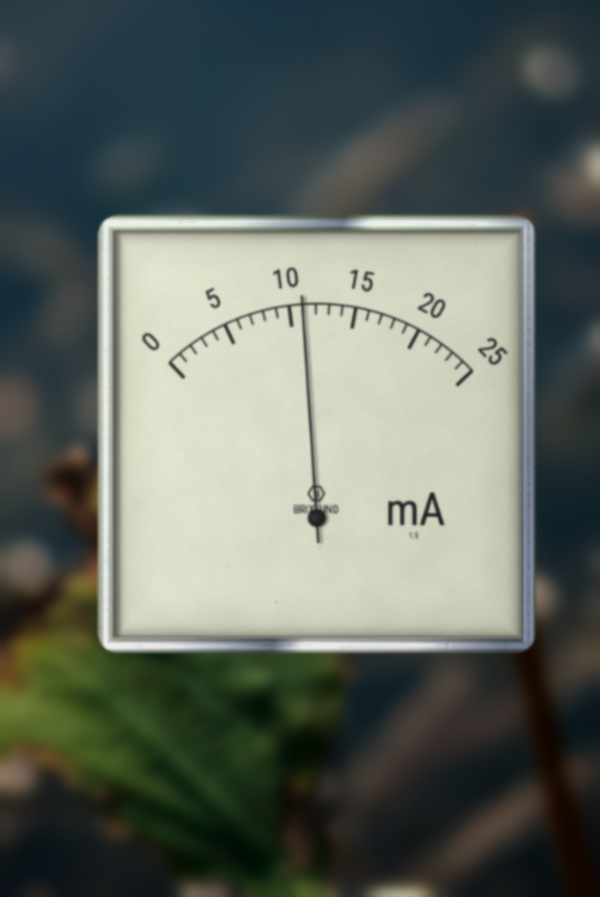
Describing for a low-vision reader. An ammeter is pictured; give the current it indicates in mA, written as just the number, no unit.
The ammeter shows 11
